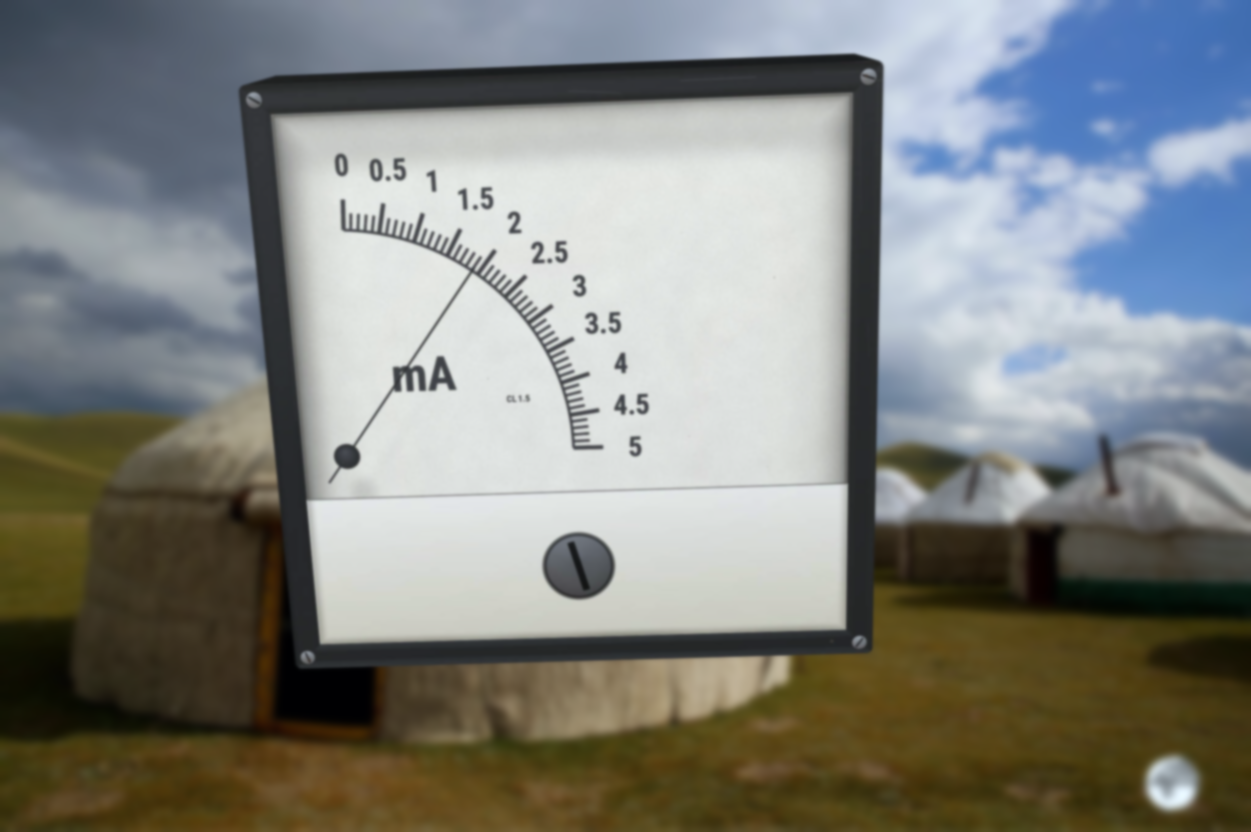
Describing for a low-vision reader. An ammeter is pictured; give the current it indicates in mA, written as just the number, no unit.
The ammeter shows 1.9
